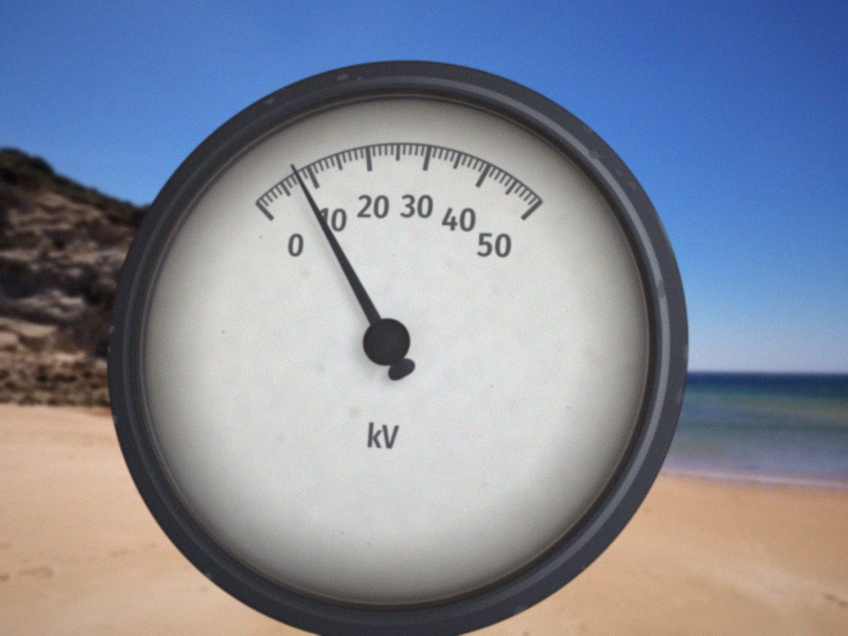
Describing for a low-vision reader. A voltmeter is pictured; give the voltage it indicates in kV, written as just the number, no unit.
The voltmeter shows 8
